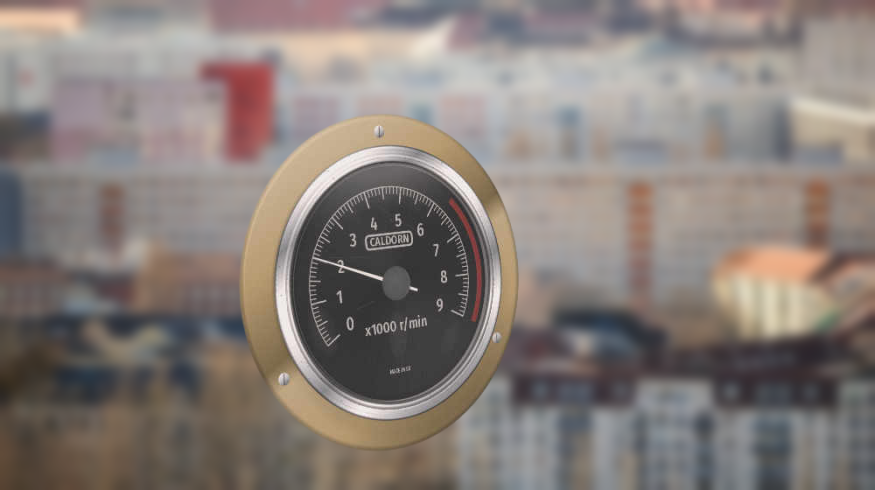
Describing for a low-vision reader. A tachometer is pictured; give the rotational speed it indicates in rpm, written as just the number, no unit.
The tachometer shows 2000
